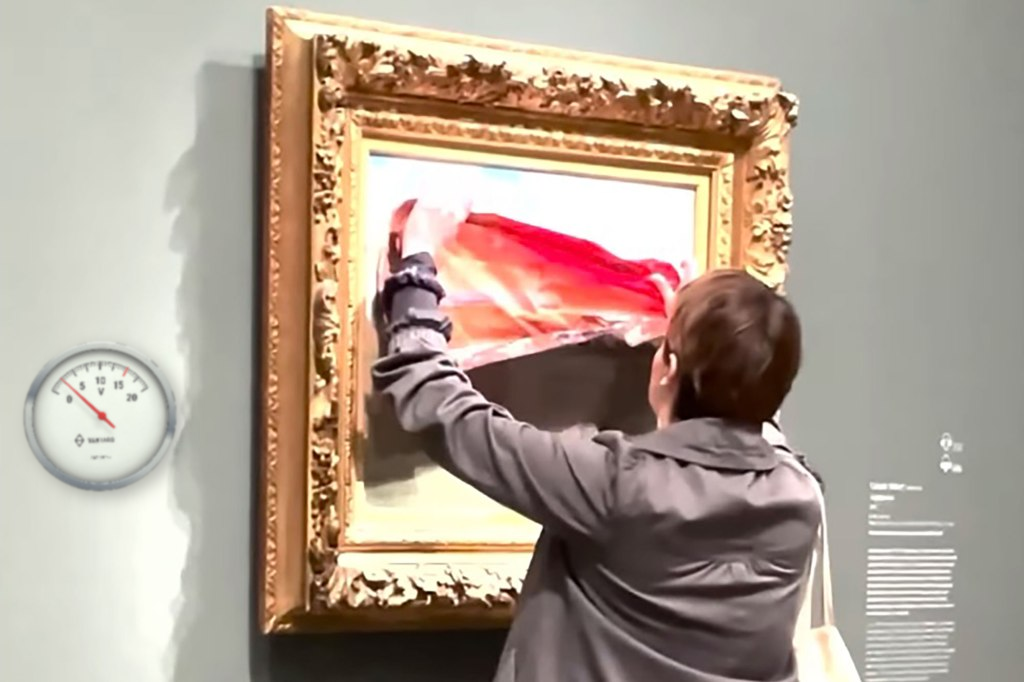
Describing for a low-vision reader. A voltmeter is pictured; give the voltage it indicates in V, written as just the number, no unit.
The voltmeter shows 2.5
